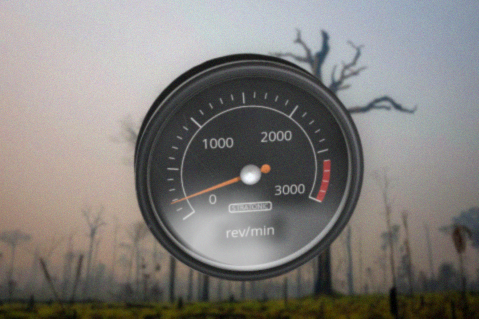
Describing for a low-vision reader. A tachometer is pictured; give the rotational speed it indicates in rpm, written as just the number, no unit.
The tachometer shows 200
